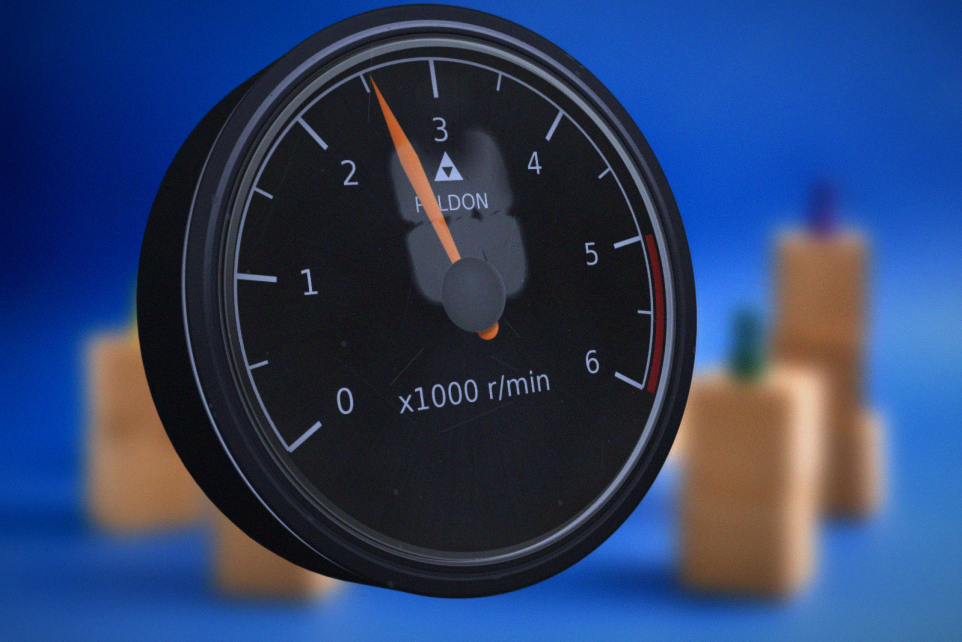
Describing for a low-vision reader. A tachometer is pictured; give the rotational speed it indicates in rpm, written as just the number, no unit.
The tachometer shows 2500
